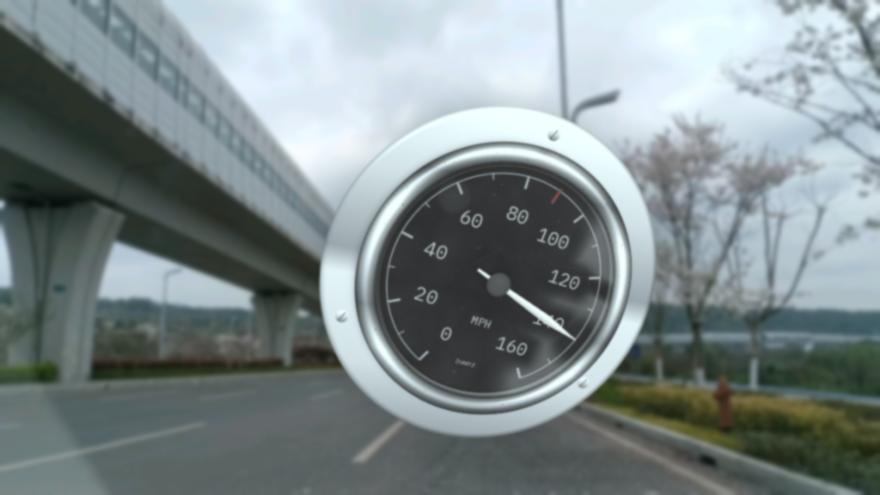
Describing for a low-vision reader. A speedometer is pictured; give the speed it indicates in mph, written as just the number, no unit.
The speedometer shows 140
